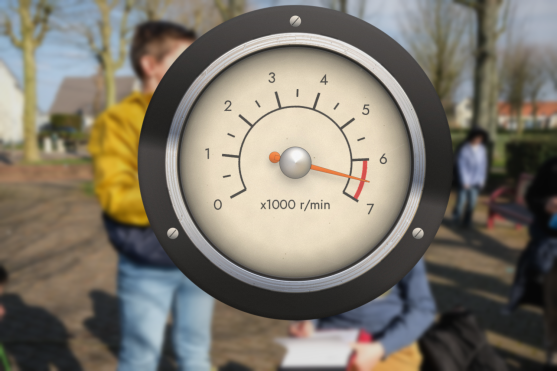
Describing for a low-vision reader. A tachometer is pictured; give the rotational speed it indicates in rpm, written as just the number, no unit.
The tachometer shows 6500
